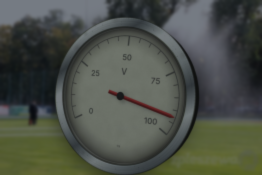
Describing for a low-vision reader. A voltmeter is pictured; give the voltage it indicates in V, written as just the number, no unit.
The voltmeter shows 92.5
